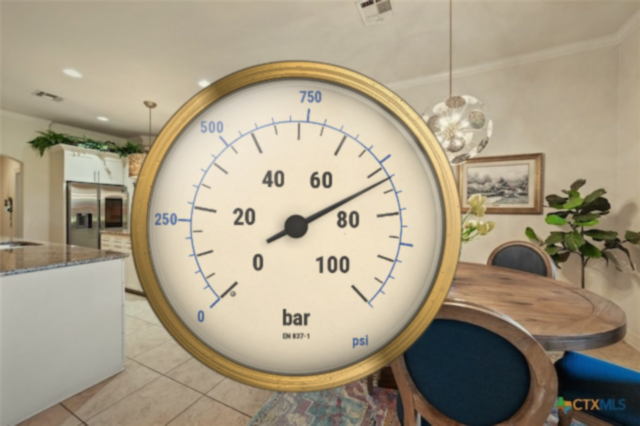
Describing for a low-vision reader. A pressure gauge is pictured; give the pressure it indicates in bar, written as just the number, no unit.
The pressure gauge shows 72.5
